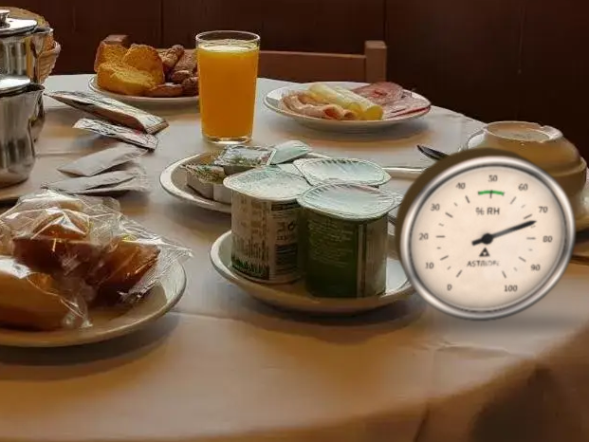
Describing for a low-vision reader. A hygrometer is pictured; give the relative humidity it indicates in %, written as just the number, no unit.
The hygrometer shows 72.5
